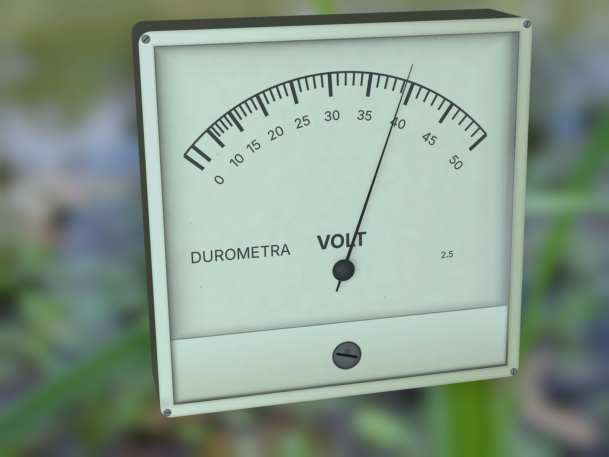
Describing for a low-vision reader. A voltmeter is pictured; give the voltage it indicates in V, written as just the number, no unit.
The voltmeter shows 39
